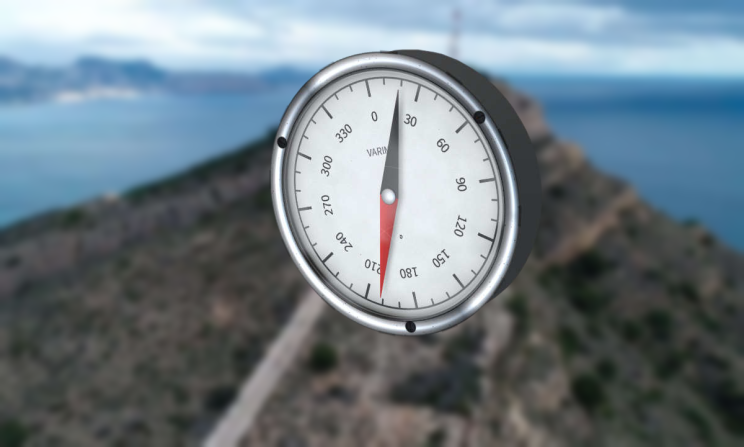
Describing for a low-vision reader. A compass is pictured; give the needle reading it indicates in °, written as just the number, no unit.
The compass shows 200
